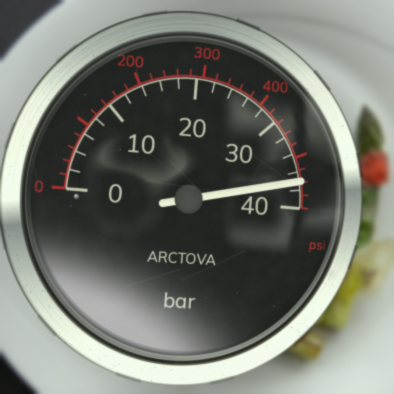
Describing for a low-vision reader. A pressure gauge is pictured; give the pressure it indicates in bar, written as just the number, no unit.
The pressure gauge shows 37
